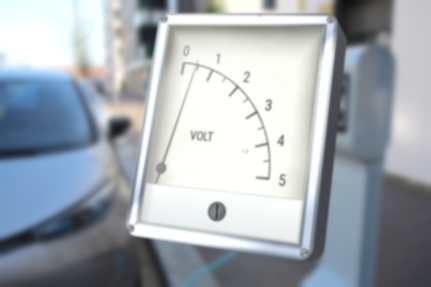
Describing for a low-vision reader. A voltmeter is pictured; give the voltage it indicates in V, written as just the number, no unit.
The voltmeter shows 0.5
